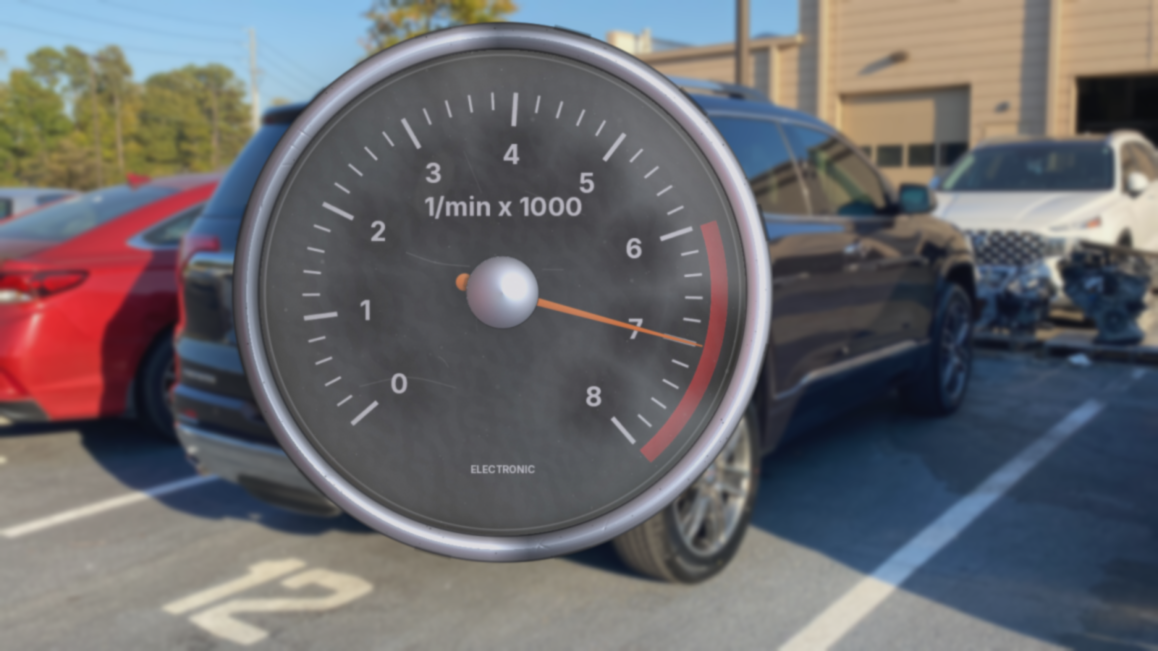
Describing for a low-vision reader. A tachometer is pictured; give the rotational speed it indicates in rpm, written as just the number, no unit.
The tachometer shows 7000
